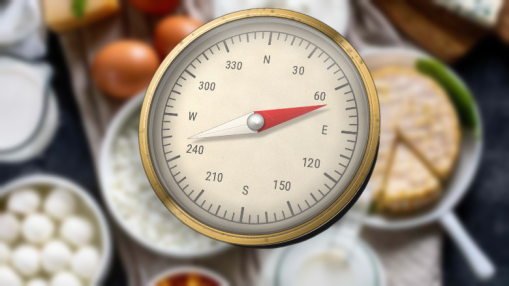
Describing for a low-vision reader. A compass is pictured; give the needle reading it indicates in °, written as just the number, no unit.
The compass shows 70
